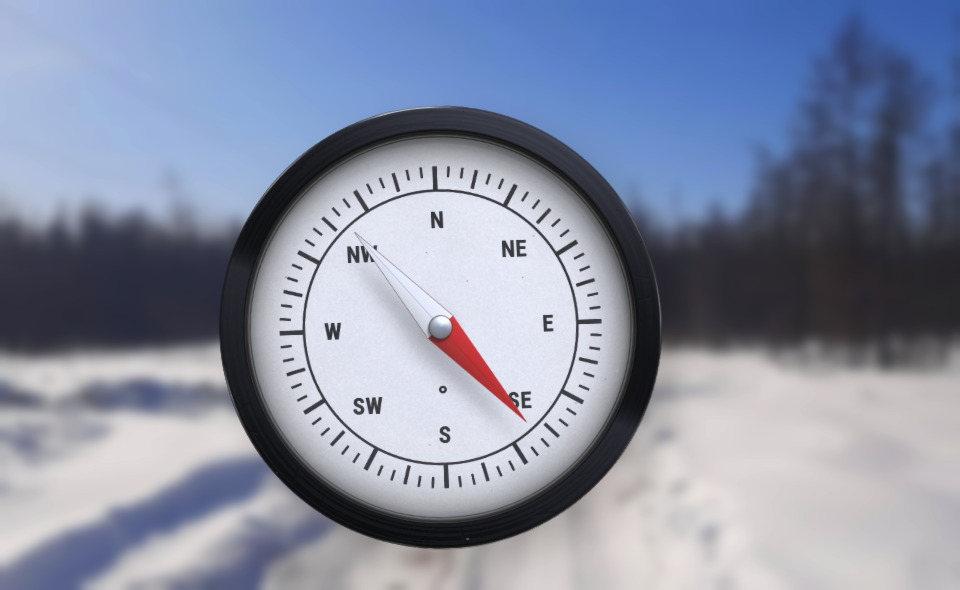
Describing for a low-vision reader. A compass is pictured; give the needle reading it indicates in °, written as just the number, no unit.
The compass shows 140
